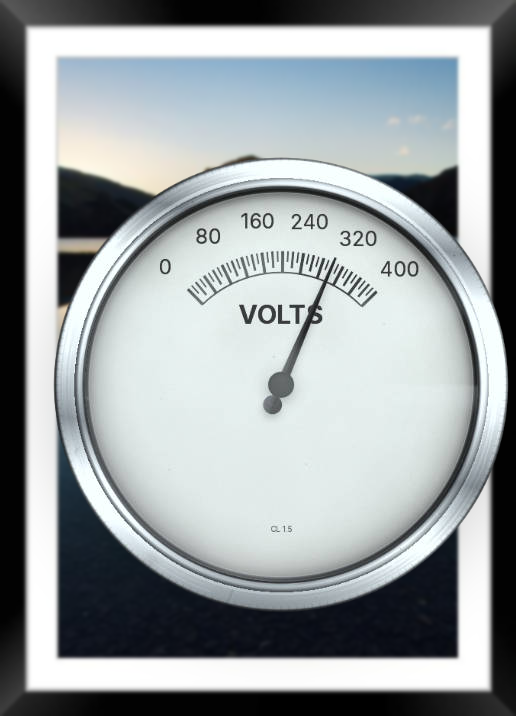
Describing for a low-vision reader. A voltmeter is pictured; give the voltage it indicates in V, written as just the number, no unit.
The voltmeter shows 300
